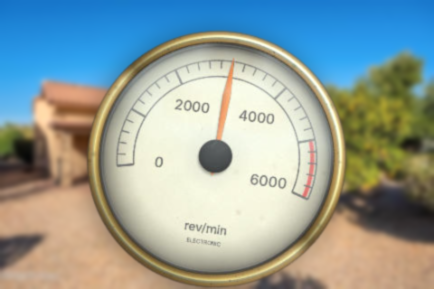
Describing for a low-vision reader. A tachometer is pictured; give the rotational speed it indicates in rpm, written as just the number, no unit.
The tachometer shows 3000
